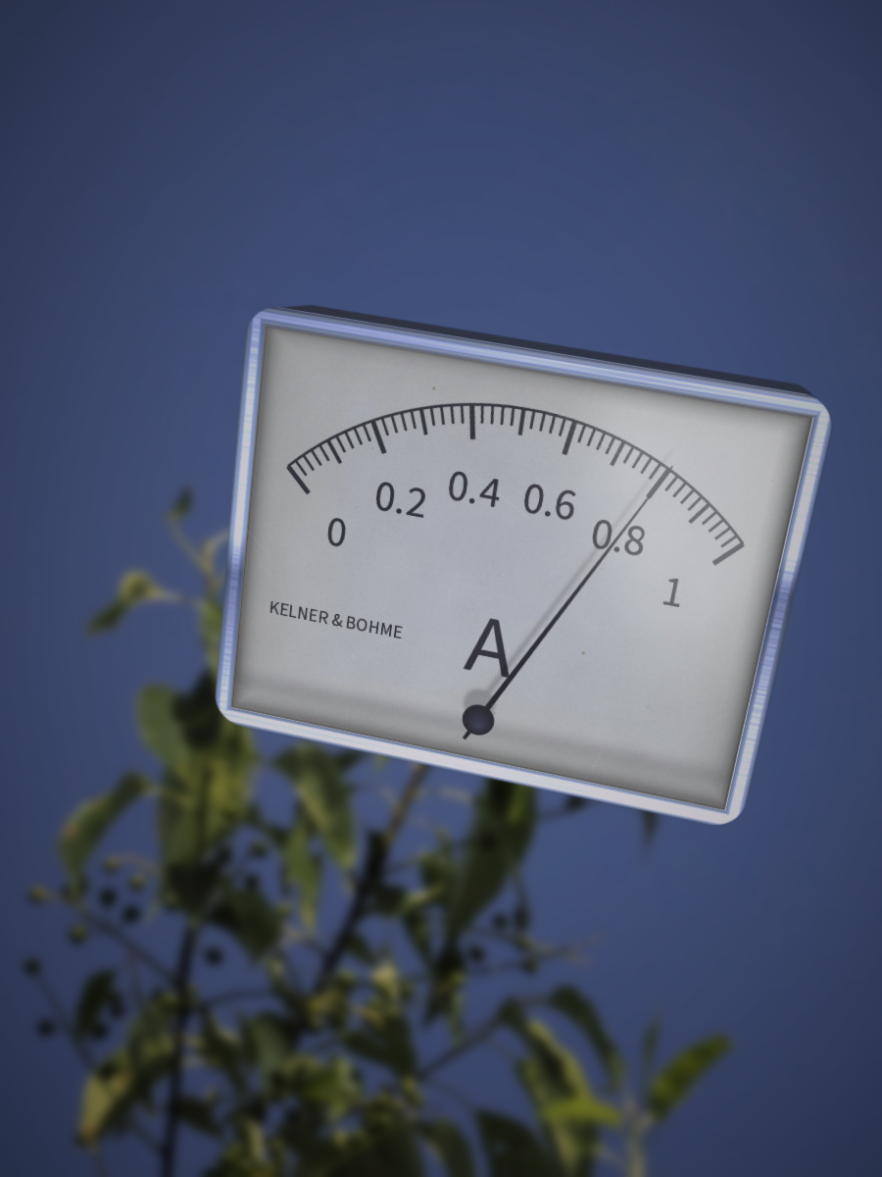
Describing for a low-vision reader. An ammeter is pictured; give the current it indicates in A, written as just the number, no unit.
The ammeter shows 0.8
